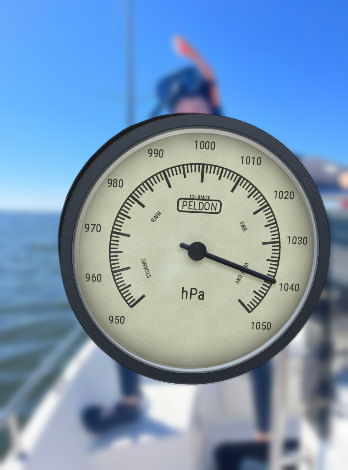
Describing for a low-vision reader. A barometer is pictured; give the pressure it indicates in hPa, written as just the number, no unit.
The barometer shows 1040
